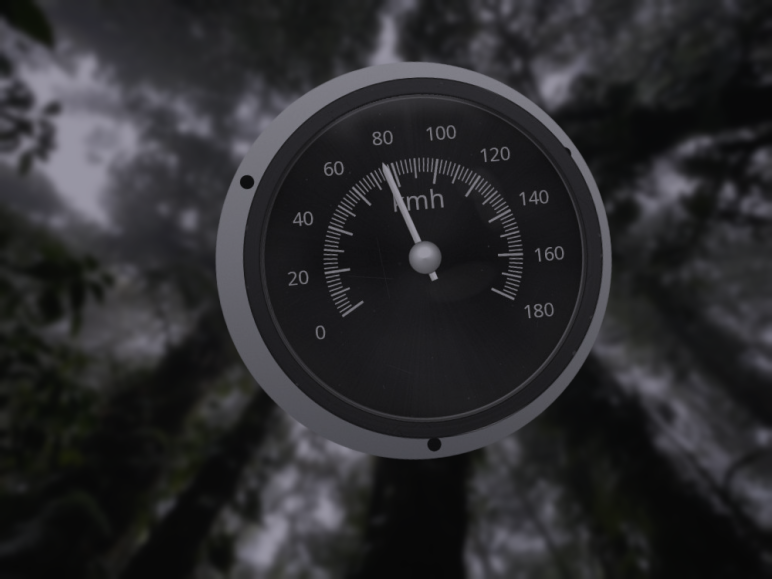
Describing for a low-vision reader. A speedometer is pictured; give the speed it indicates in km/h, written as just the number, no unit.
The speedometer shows 76
